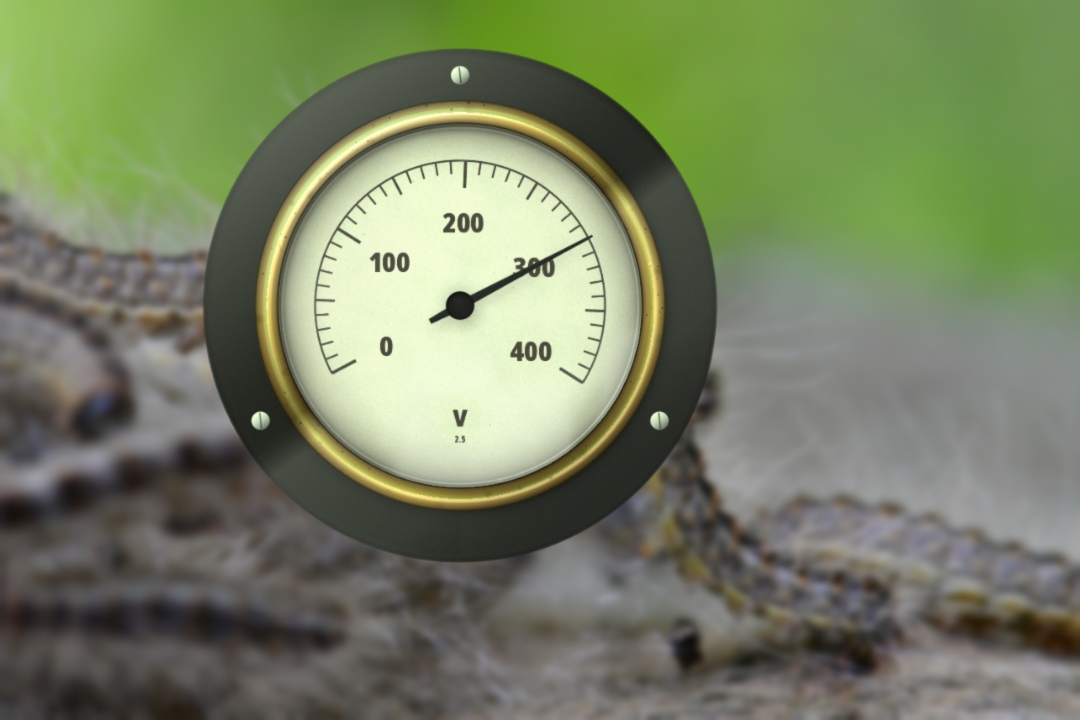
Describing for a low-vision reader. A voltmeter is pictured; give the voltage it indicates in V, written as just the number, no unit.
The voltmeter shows 300
